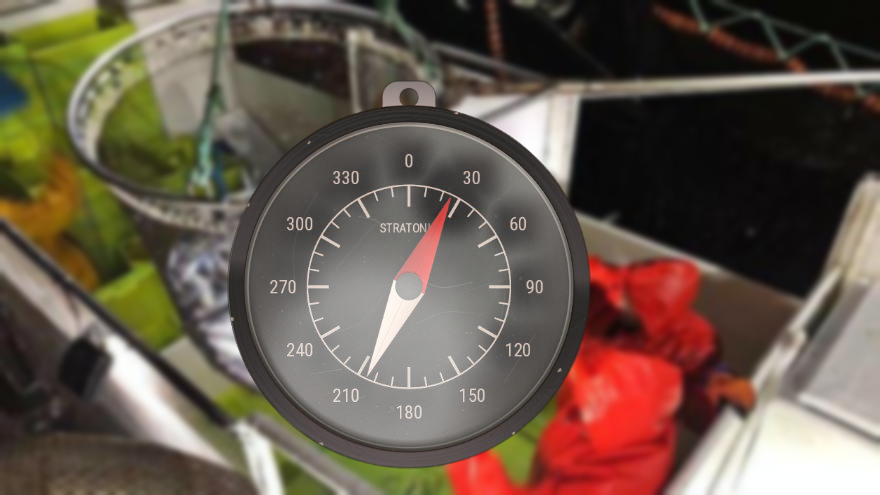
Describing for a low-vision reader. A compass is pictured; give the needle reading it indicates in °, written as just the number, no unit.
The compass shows 25
